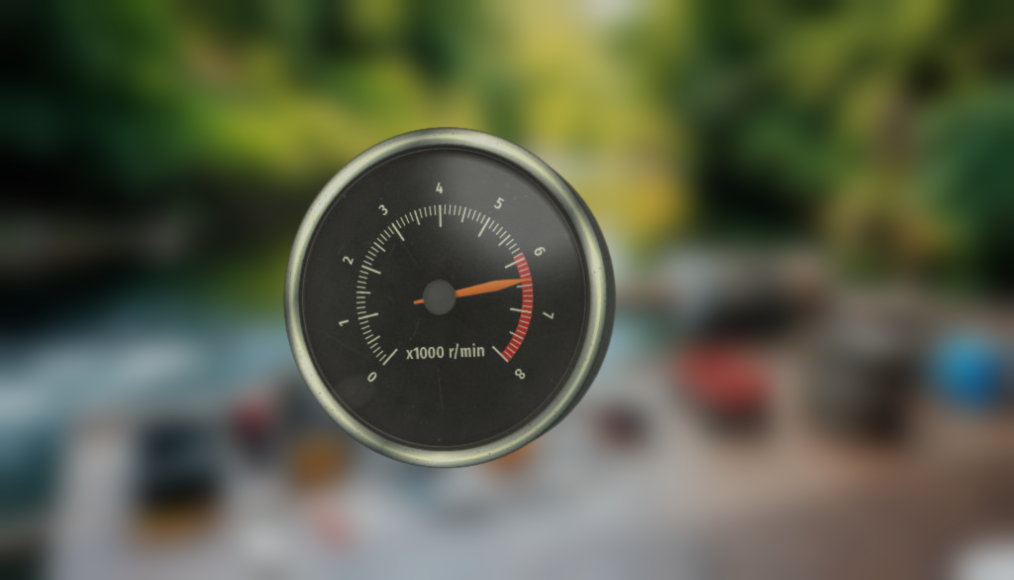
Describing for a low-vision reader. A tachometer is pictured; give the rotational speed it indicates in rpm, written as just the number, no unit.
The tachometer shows 6400
